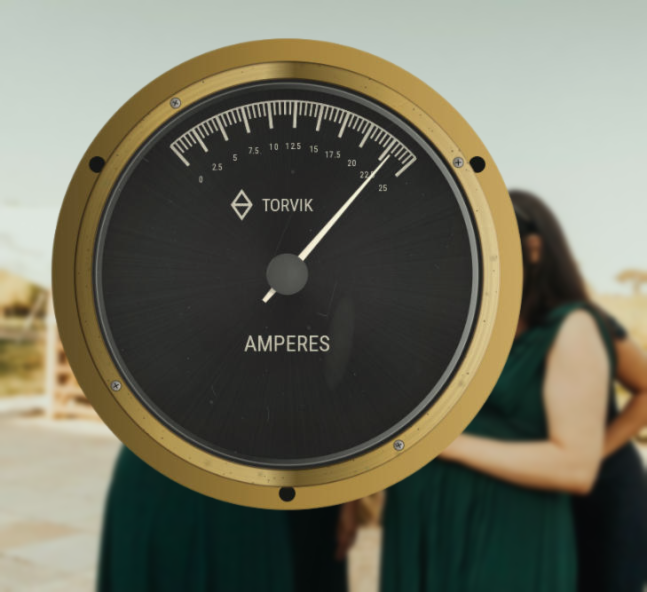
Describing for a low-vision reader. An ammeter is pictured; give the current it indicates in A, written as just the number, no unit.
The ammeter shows 23
